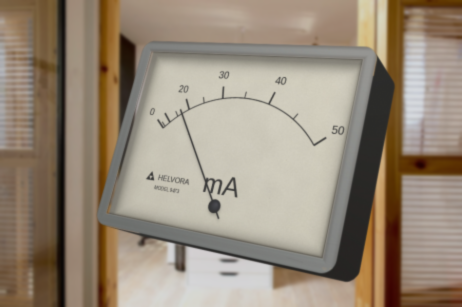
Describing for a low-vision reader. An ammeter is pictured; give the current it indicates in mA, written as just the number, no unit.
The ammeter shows 17.5
